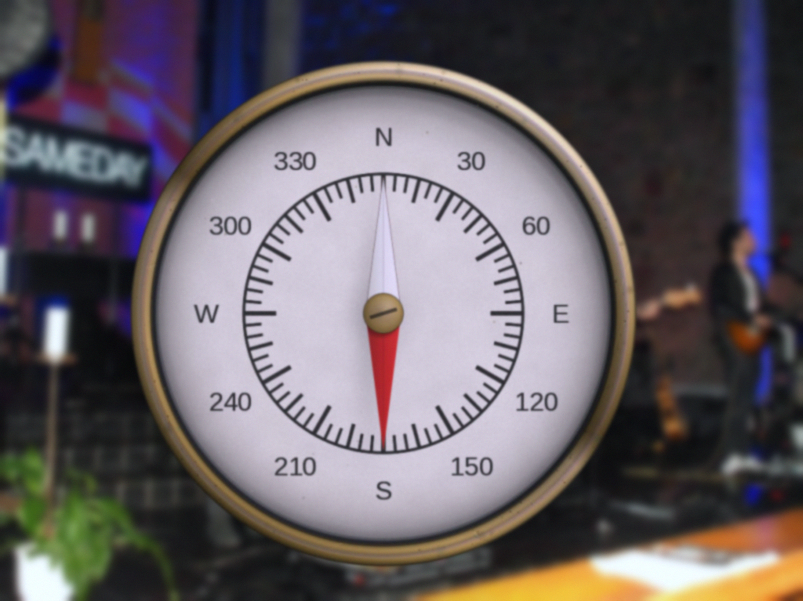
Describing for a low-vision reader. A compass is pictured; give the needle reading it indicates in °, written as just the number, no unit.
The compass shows 180
